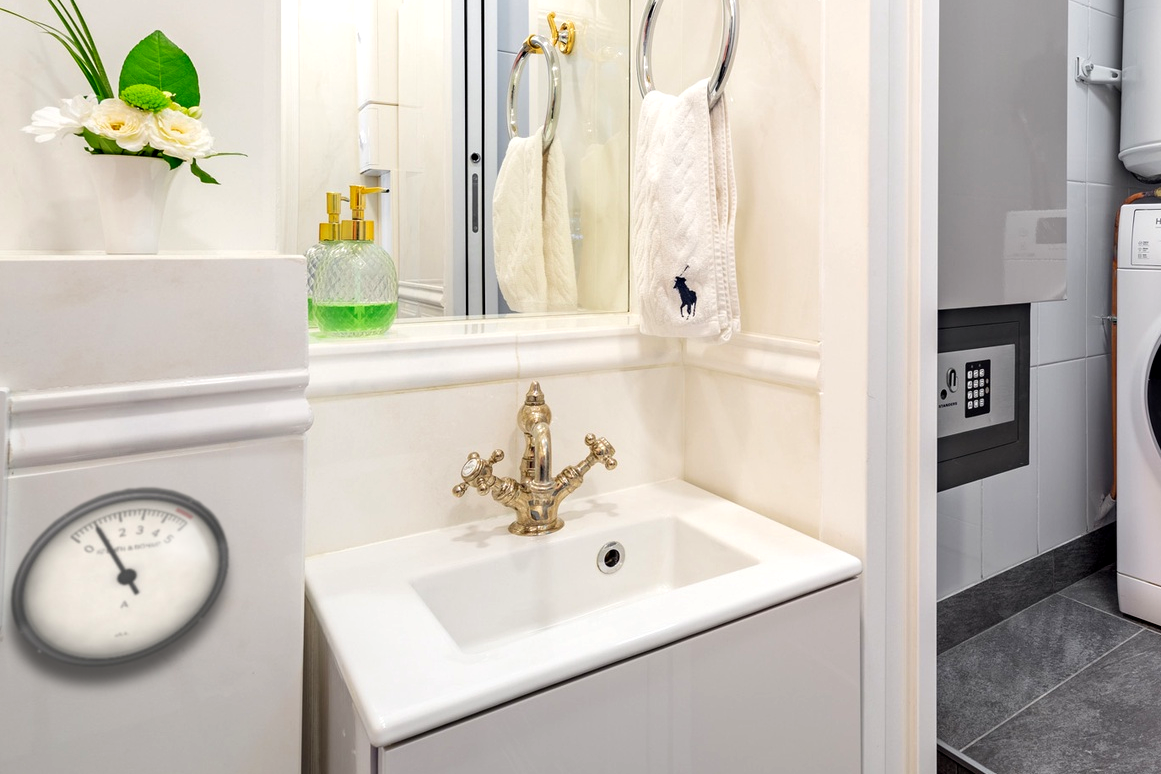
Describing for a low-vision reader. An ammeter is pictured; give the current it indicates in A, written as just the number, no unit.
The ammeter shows 1
